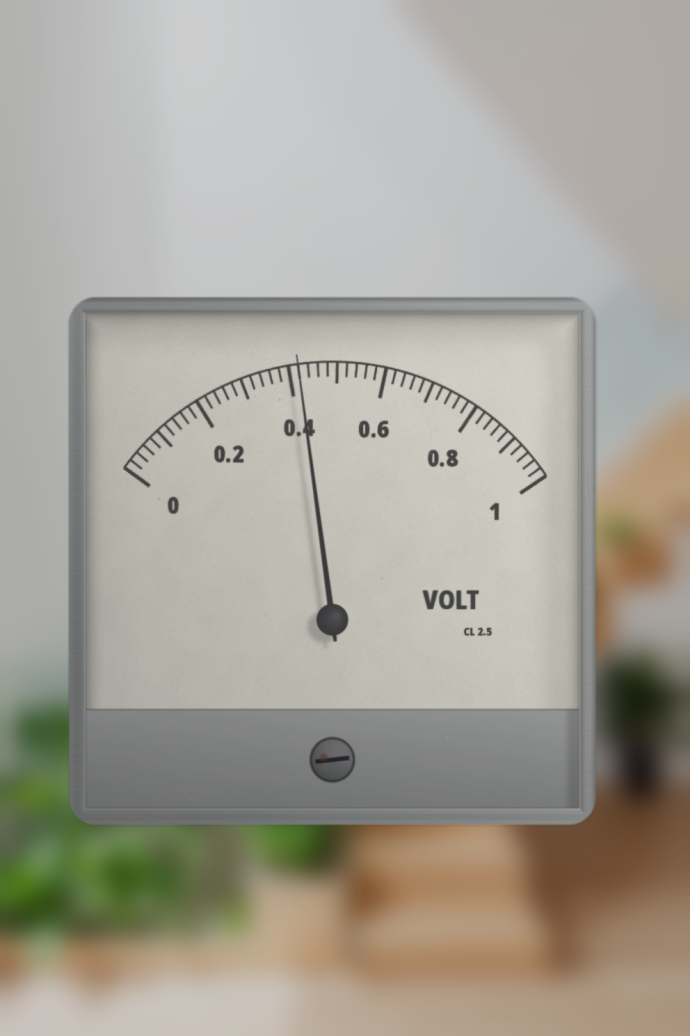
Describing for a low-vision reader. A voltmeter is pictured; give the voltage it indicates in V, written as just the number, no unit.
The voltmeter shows 0.42
